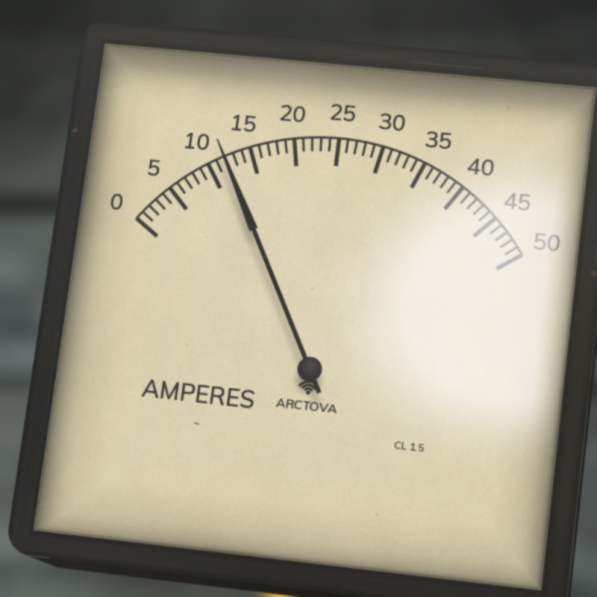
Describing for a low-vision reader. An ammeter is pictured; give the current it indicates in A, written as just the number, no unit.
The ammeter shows 12
